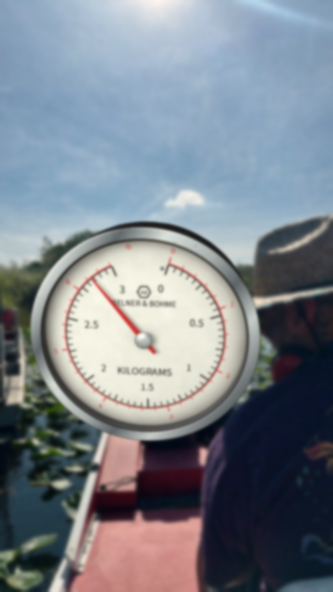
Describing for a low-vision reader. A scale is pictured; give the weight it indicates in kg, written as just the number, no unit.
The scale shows 2.85
